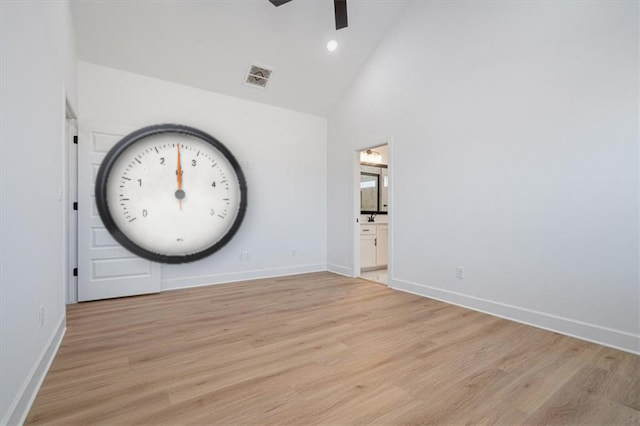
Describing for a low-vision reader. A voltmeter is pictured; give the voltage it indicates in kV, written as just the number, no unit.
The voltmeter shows 2.5
